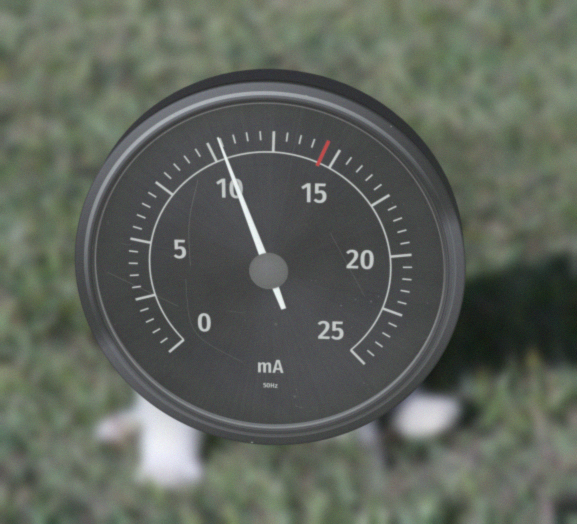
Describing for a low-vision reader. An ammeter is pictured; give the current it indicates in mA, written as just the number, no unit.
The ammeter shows 10.5
